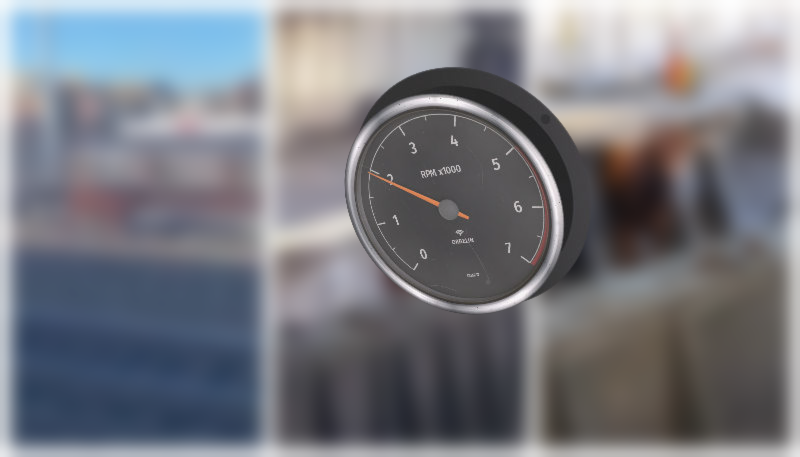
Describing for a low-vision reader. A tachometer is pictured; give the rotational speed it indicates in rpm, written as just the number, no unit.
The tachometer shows 2000
